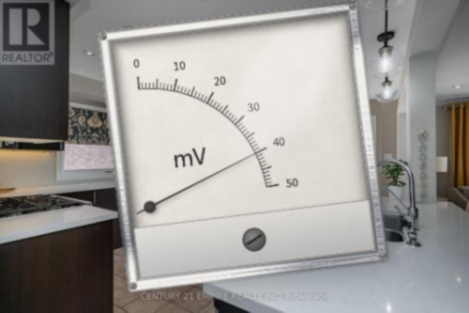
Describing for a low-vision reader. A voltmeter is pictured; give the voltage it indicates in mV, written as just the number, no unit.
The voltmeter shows 40
